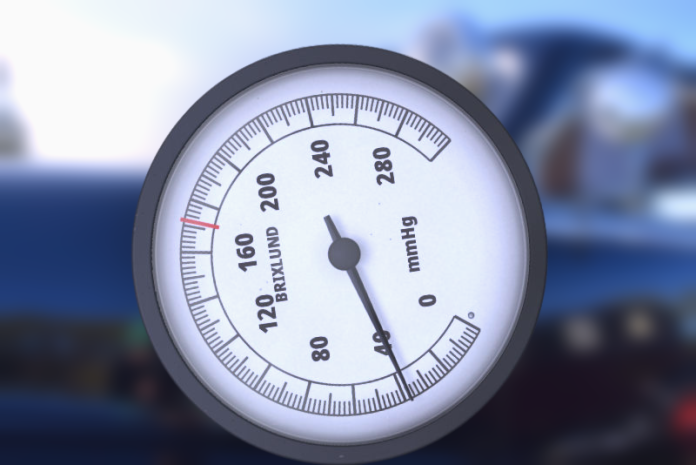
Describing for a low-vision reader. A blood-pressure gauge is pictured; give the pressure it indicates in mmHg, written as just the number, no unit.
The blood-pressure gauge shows 38
